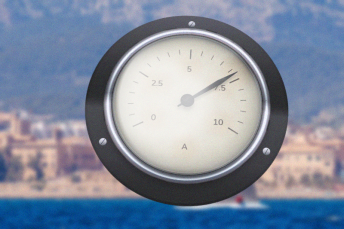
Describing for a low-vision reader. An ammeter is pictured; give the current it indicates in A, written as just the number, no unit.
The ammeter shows 7.25
